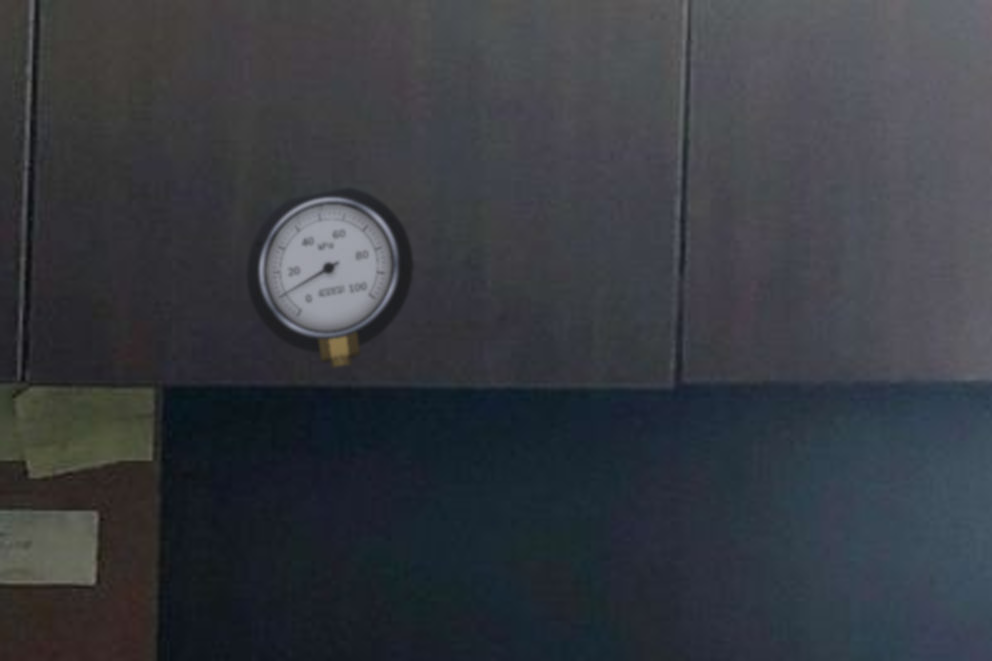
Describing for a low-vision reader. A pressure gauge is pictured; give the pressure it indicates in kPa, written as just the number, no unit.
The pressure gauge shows 10
